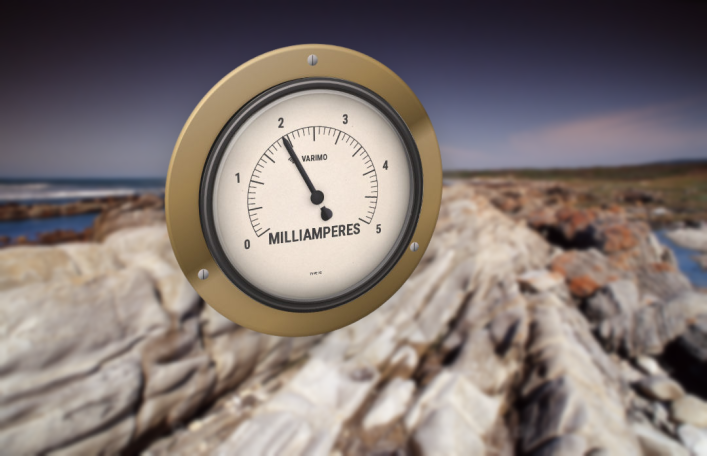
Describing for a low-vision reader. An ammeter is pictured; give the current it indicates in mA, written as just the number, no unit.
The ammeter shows 1.9
